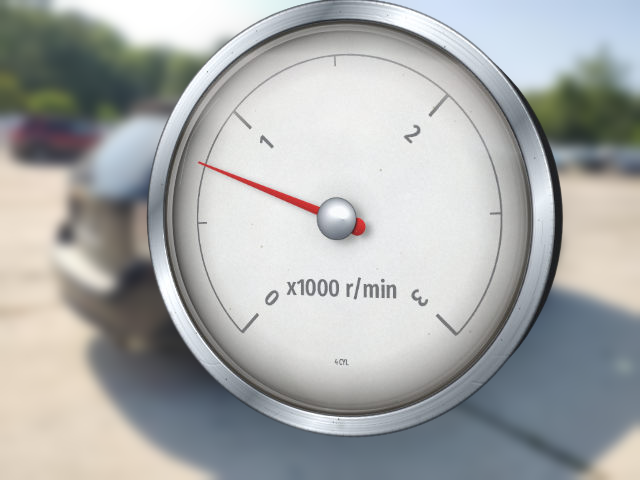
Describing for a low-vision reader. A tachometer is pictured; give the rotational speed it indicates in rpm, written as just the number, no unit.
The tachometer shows 750
